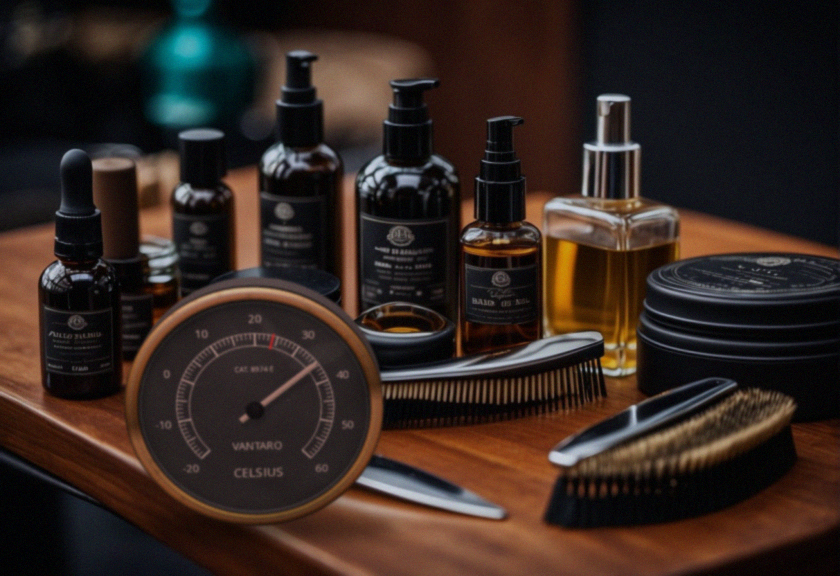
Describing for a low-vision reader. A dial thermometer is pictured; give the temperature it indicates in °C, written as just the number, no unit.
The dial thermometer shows 35
